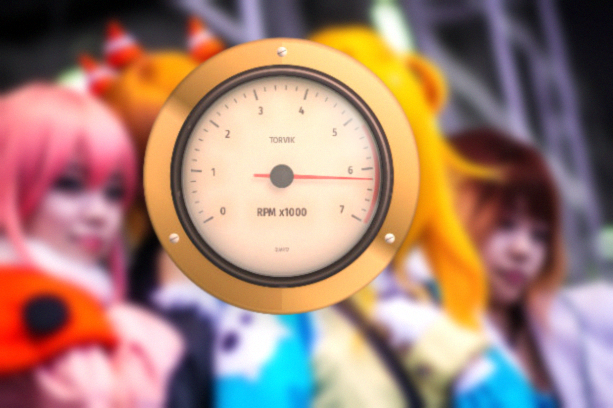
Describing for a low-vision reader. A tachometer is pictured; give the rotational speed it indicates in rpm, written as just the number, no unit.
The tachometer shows 6200
